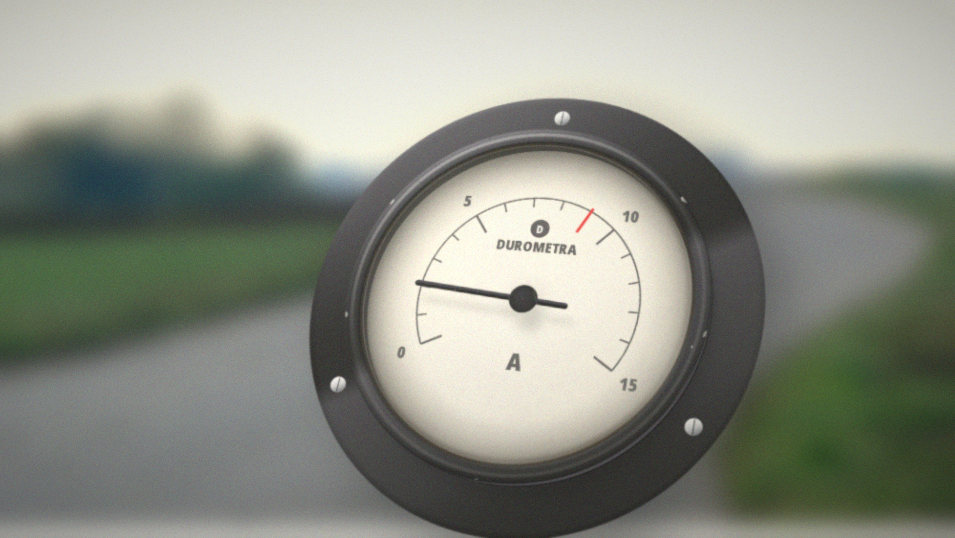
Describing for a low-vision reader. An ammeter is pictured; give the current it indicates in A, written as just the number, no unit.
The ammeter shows 2
